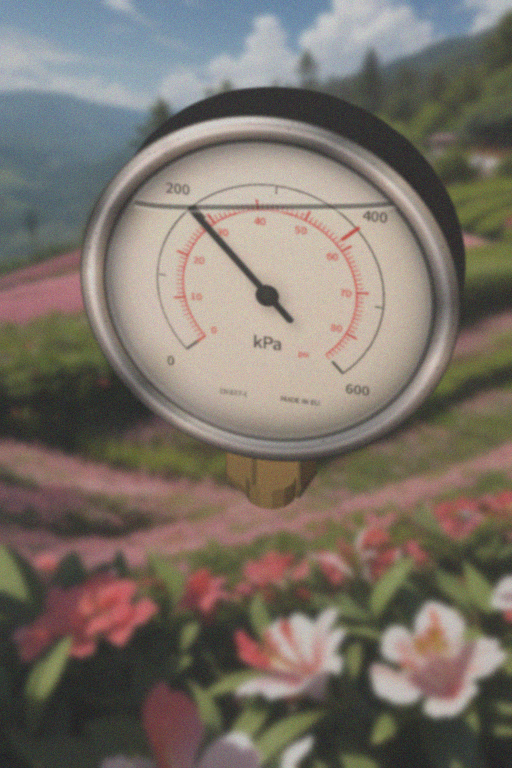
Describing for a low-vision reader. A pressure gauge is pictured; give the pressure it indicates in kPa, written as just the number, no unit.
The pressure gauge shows 200
